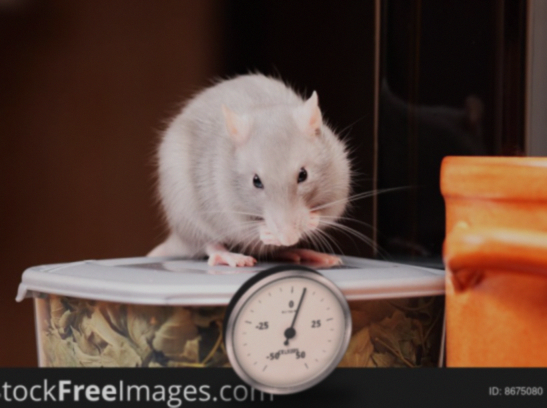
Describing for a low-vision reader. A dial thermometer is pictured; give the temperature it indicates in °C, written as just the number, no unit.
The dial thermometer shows 5
